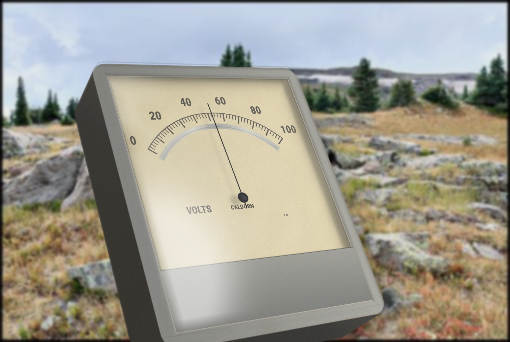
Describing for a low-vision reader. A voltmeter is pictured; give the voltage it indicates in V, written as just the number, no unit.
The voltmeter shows 50
